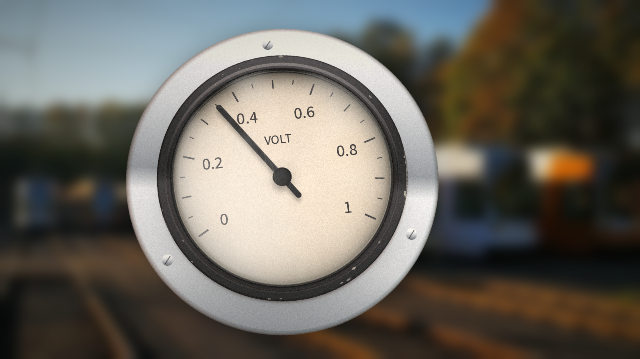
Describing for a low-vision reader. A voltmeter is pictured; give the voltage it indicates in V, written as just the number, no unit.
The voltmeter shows 0.35
